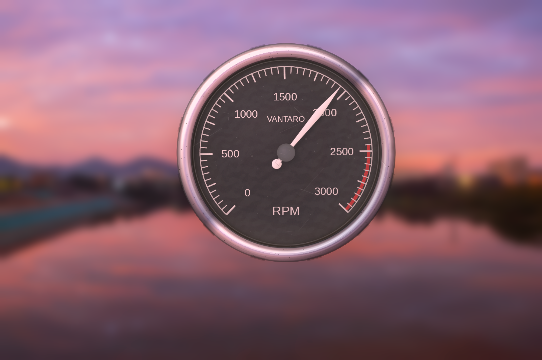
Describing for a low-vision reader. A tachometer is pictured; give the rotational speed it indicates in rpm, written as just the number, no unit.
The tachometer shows 1950
